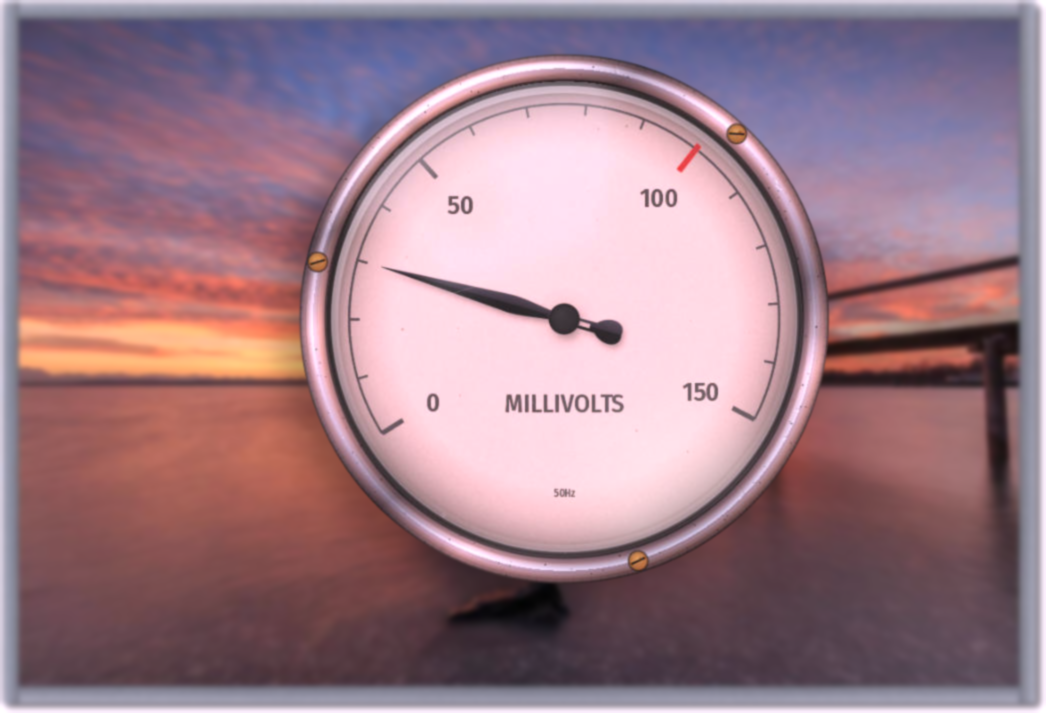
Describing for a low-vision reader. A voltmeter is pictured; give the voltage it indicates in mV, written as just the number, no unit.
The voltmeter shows 30
